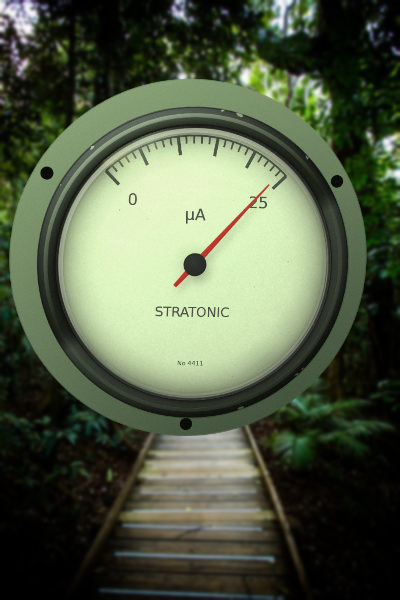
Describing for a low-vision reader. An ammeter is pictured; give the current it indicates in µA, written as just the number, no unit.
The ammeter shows 24
